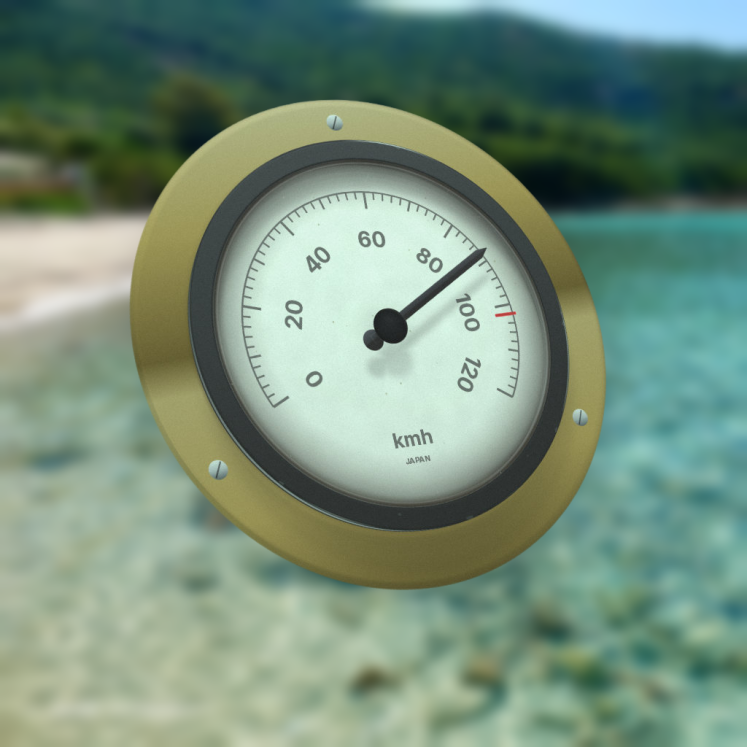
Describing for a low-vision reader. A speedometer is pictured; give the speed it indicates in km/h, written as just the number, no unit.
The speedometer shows 88
